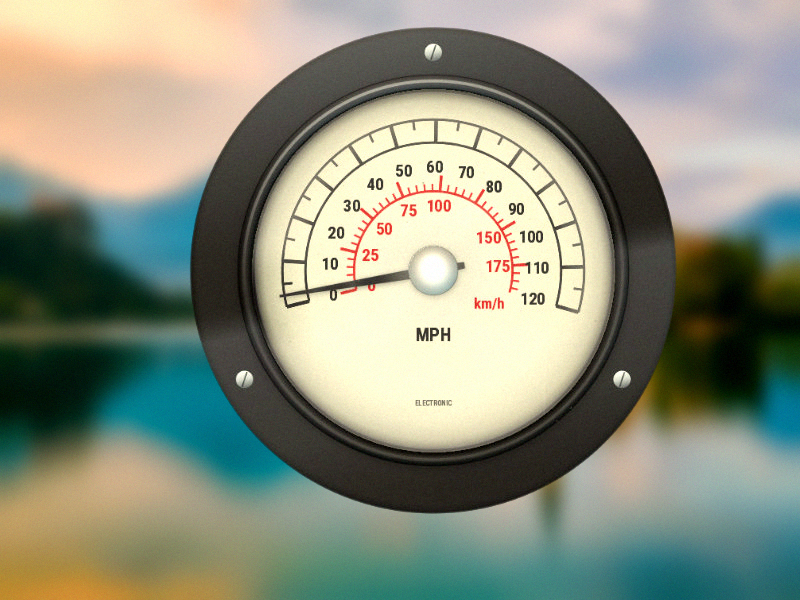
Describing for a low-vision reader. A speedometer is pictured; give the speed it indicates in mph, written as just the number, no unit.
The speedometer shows 2.5
